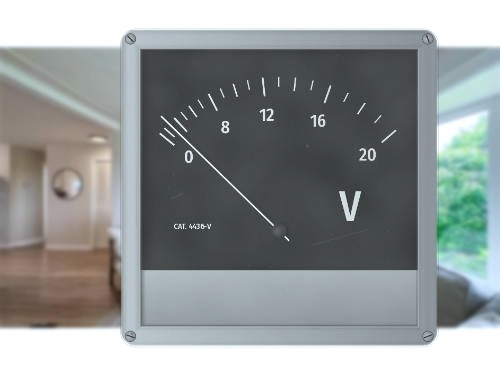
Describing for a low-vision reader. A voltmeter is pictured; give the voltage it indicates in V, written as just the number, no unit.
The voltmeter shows 3
